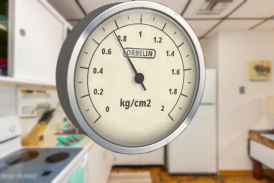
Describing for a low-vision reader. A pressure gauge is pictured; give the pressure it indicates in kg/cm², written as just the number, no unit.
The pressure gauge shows 0.75
